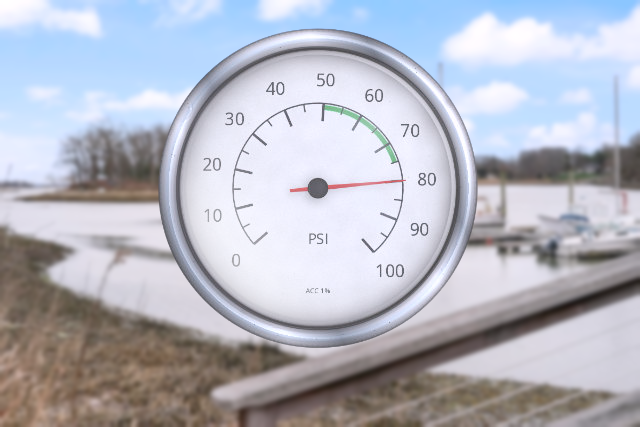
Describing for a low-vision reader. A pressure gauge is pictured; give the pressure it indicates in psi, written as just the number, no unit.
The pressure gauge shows 80
